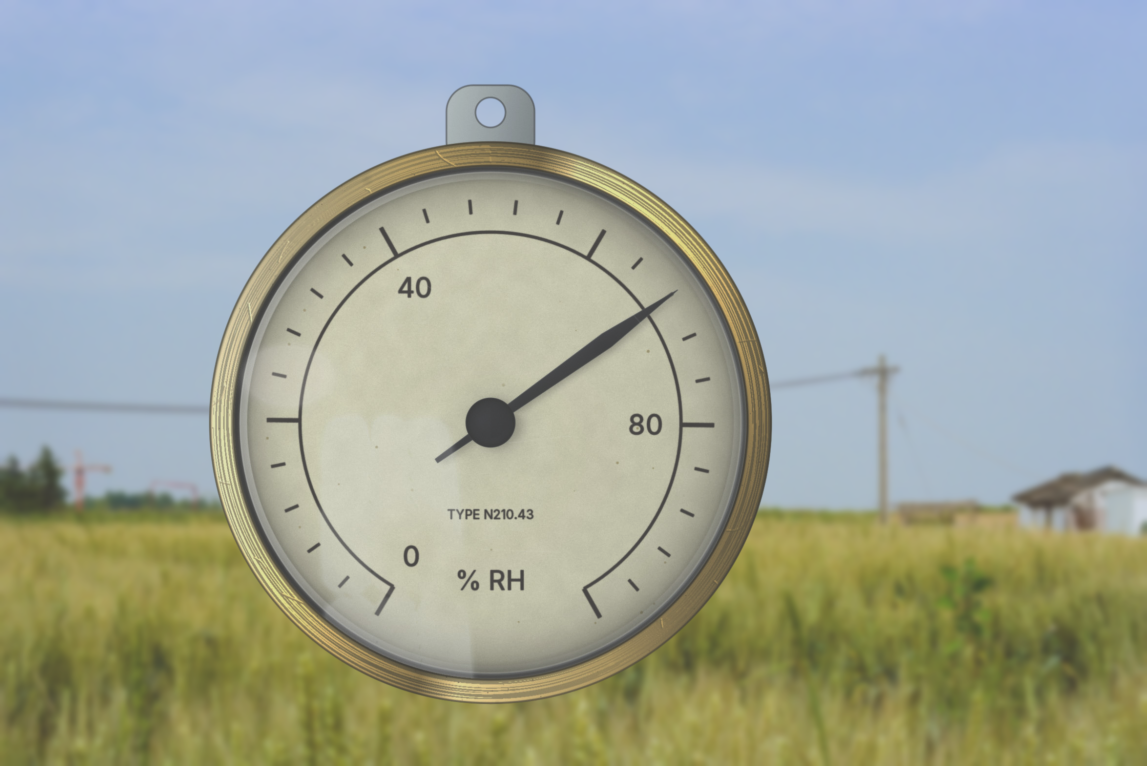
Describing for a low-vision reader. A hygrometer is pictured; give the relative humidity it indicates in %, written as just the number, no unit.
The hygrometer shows 68
